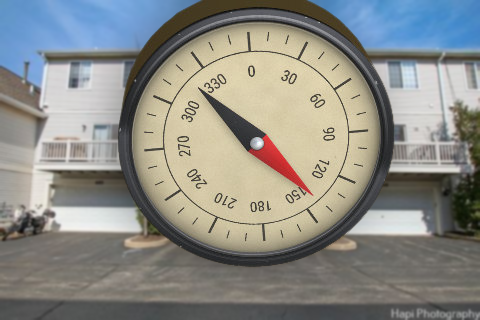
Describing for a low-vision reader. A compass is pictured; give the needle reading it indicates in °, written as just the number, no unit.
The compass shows 140
